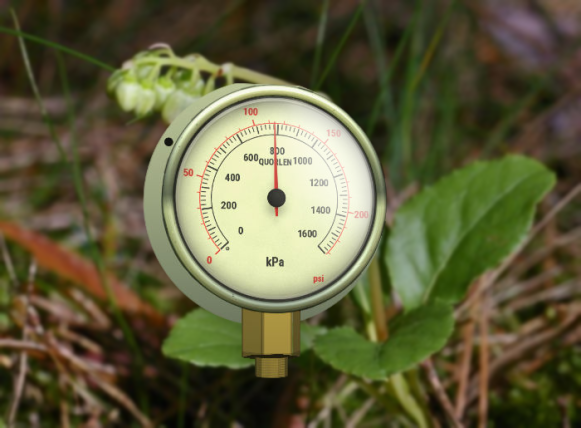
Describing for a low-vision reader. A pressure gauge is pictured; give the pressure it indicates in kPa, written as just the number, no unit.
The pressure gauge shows 780
